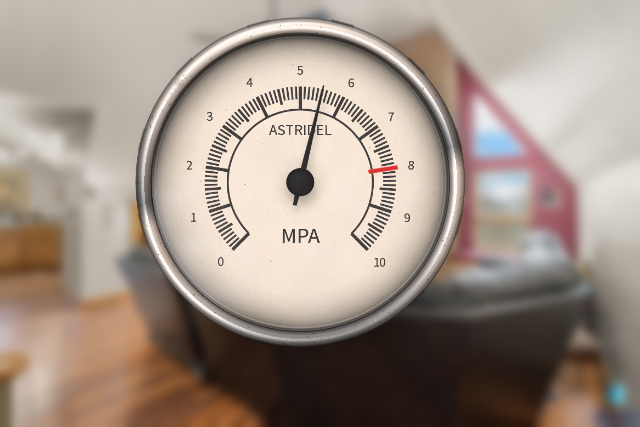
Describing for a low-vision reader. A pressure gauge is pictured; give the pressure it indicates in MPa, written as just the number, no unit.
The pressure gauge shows 5.5
